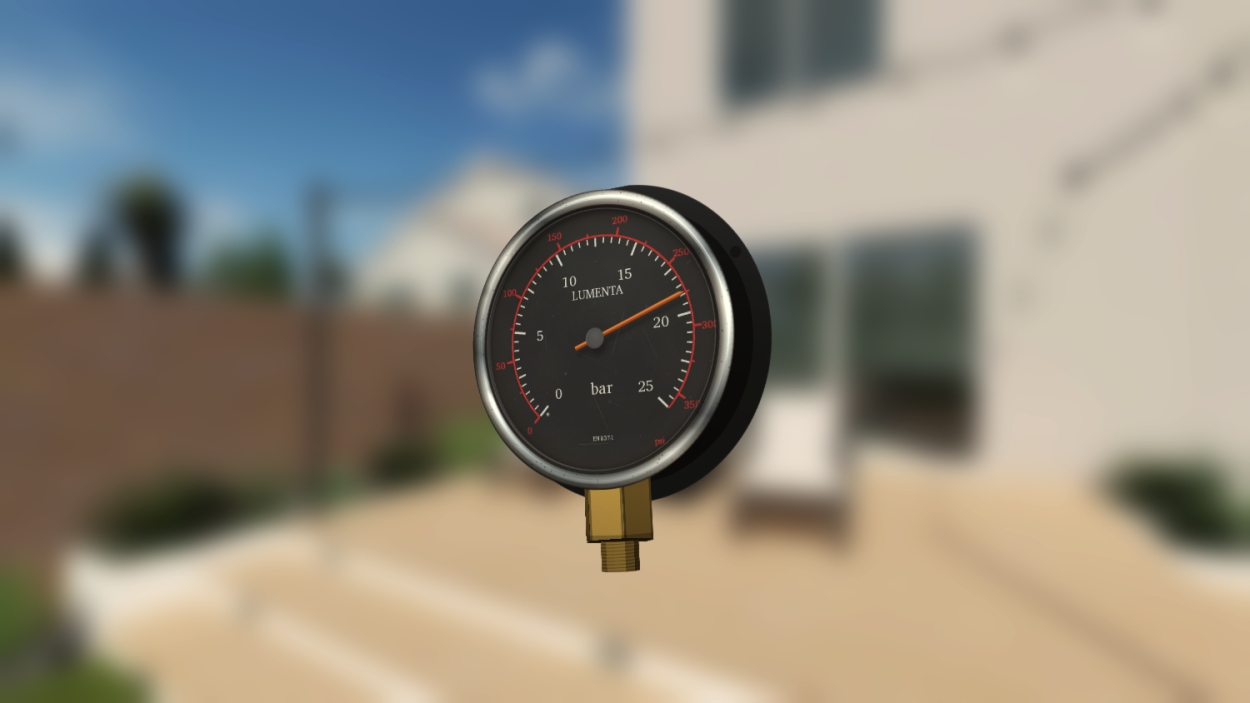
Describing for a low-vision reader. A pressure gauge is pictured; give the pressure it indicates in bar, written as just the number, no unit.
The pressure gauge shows 19
